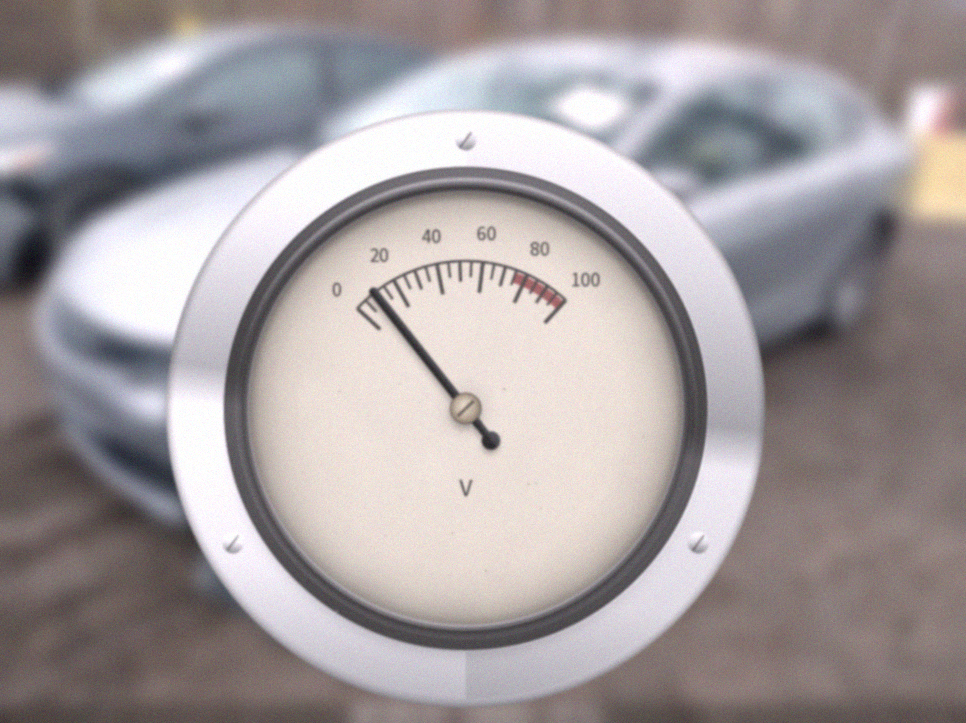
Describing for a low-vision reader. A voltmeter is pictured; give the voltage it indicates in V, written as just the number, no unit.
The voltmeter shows 10
